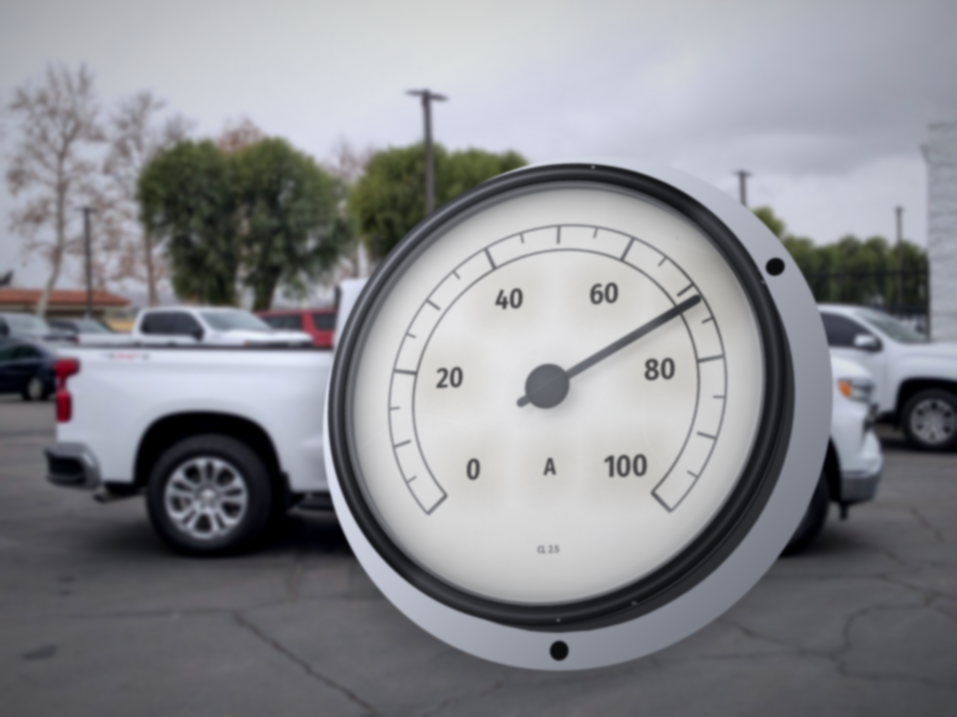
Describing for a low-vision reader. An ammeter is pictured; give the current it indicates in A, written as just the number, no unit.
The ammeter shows 72.5
